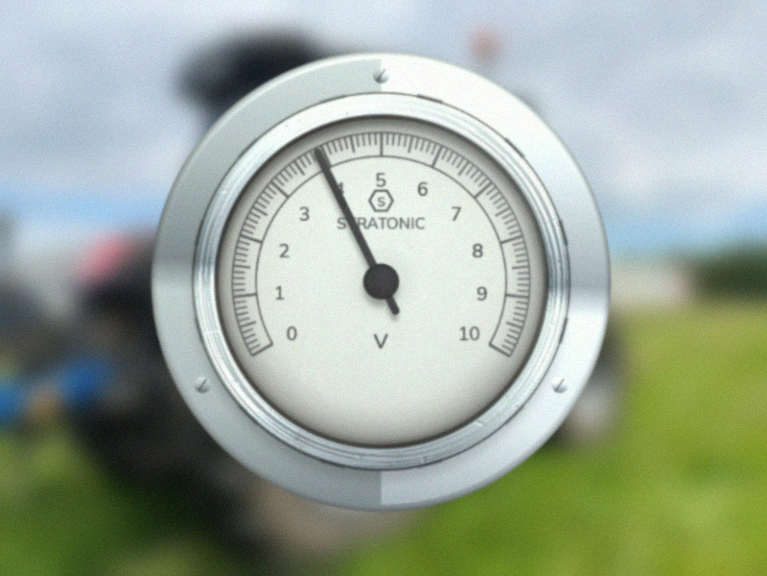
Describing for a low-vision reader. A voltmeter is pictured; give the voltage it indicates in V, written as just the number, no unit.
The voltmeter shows 3.9
